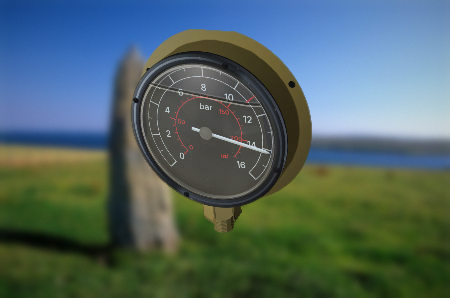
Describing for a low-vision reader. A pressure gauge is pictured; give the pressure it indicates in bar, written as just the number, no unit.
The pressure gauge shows 14
